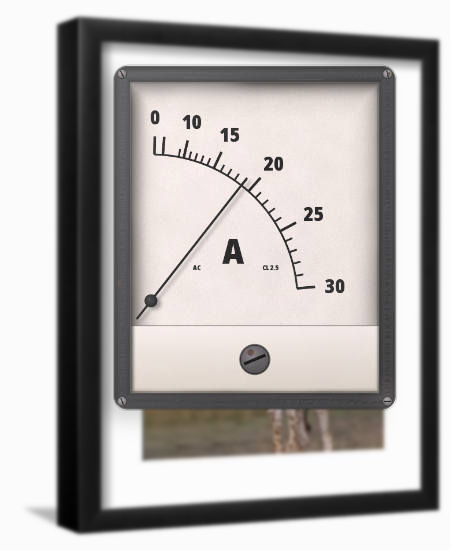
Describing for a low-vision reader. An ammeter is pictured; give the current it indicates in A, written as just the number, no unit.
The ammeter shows 19
